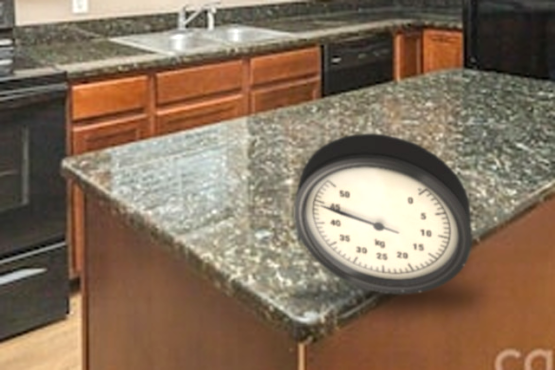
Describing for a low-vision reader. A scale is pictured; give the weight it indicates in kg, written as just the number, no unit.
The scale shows 45
